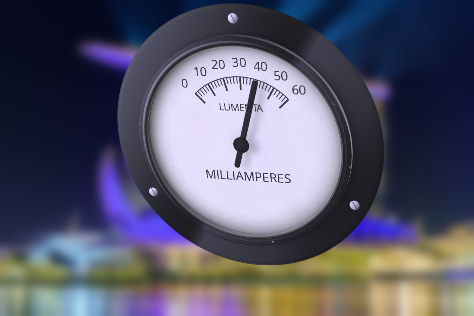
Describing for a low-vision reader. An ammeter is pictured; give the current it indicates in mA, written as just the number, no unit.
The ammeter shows 40
